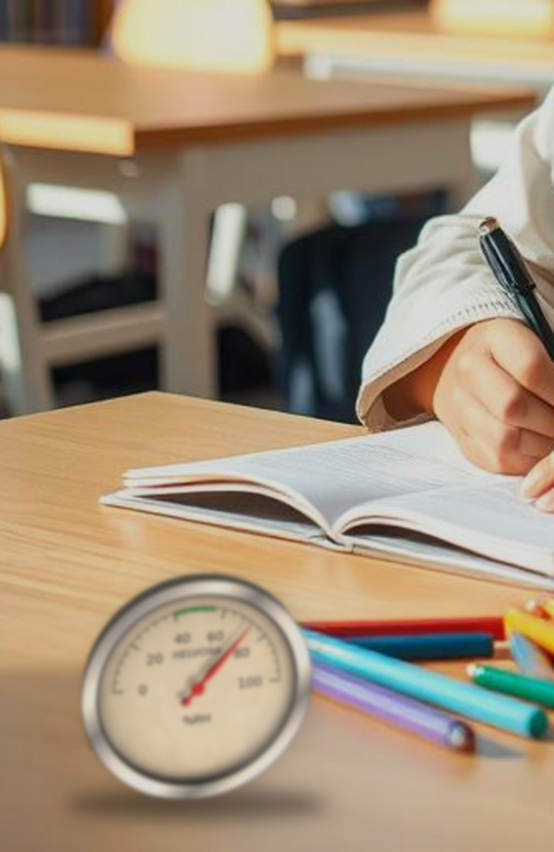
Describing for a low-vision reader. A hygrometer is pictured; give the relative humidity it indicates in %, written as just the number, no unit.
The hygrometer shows 72
